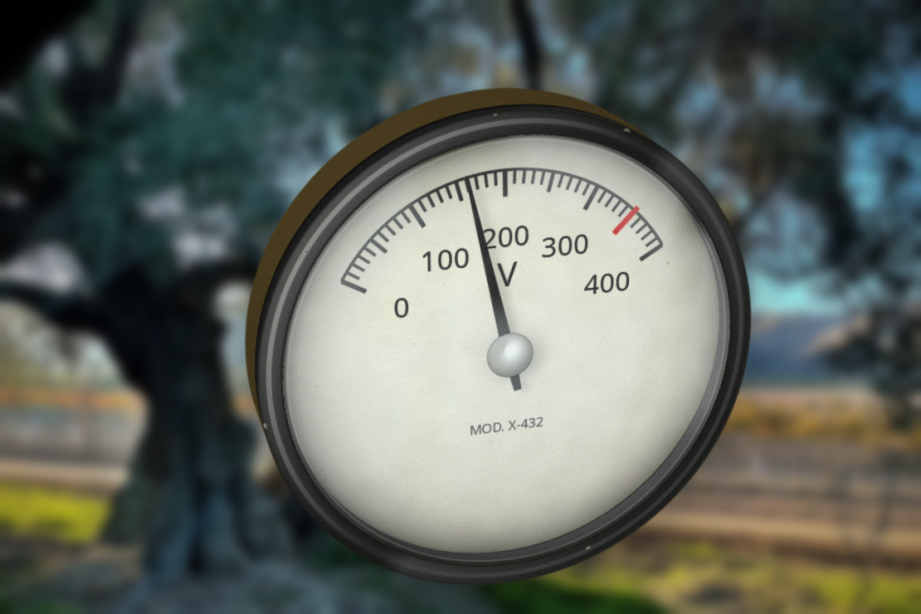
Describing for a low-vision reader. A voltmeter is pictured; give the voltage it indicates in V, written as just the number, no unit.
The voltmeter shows 160
